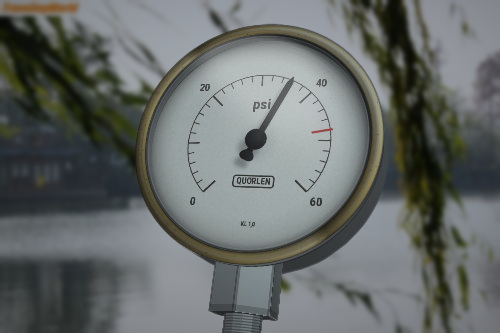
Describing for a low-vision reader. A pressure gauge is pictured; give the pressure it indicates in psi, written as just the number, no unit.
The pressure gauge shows 36
